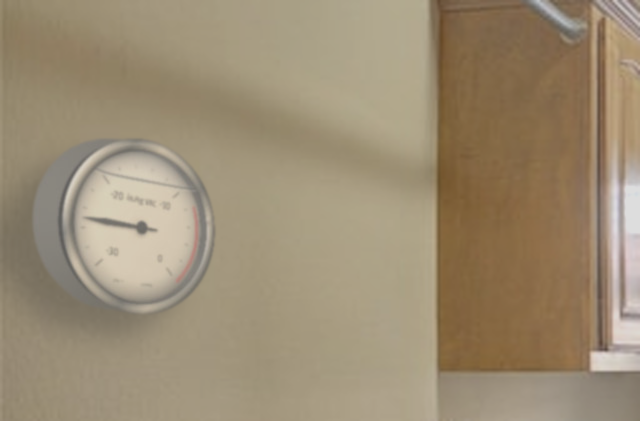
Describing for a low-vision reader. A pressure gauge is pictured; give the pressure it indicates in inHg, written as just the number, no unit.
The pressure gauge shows -25
